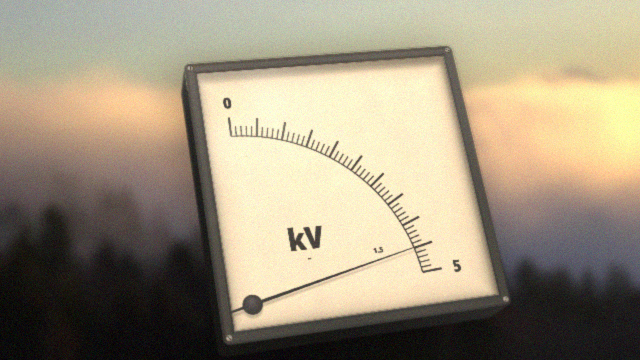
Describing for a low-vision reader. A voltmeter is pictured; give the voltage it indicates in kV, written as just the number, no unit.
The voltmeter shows 4.5
